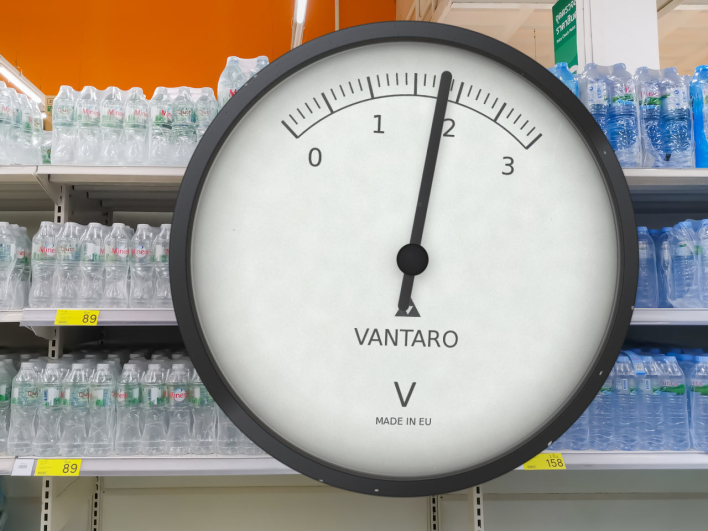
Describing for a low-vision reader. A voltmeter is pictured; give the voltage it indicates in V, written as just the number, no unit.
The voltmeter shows 1.8
